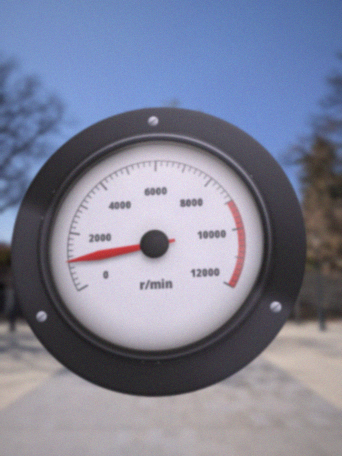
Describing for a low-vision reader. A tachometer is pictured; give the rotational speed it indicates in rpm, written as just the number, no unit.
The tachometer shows 1000
